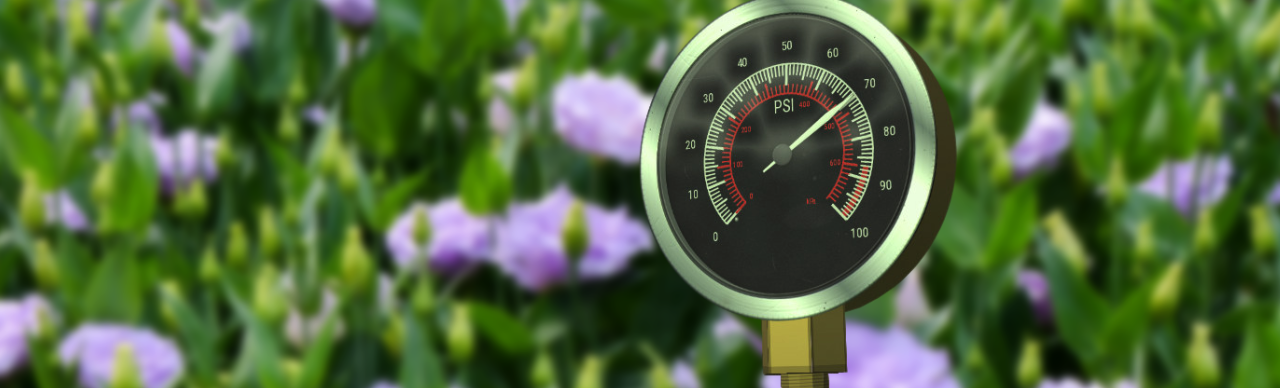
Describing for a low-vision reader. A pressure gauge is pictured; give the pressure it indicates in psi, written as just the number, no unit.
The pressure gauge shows 70
